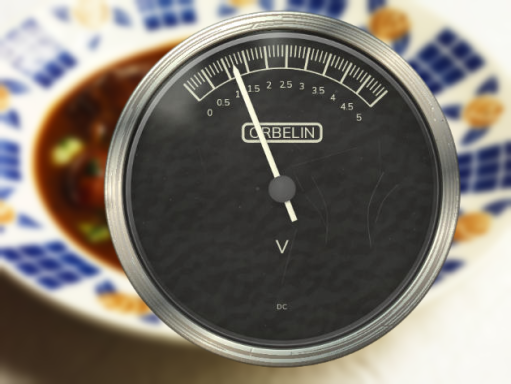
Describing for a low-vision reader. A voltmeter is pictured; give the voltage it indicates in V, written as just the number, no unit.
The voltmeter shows 1.2
